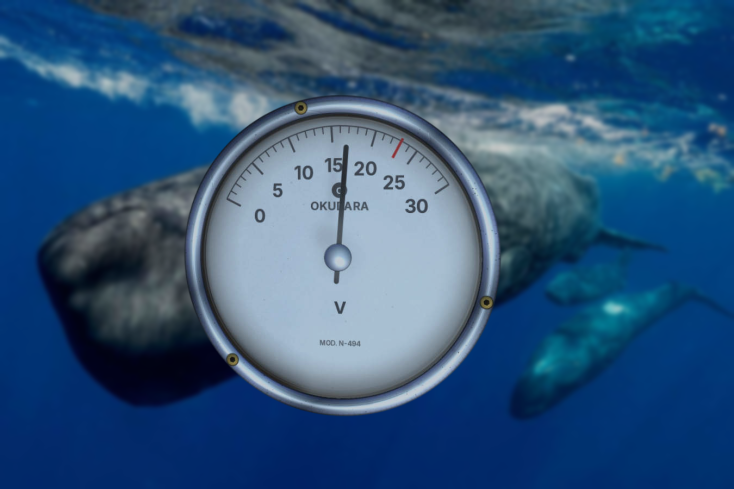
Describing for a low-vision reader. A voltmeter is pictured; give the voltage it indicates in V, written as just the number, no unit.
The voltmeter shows 17
